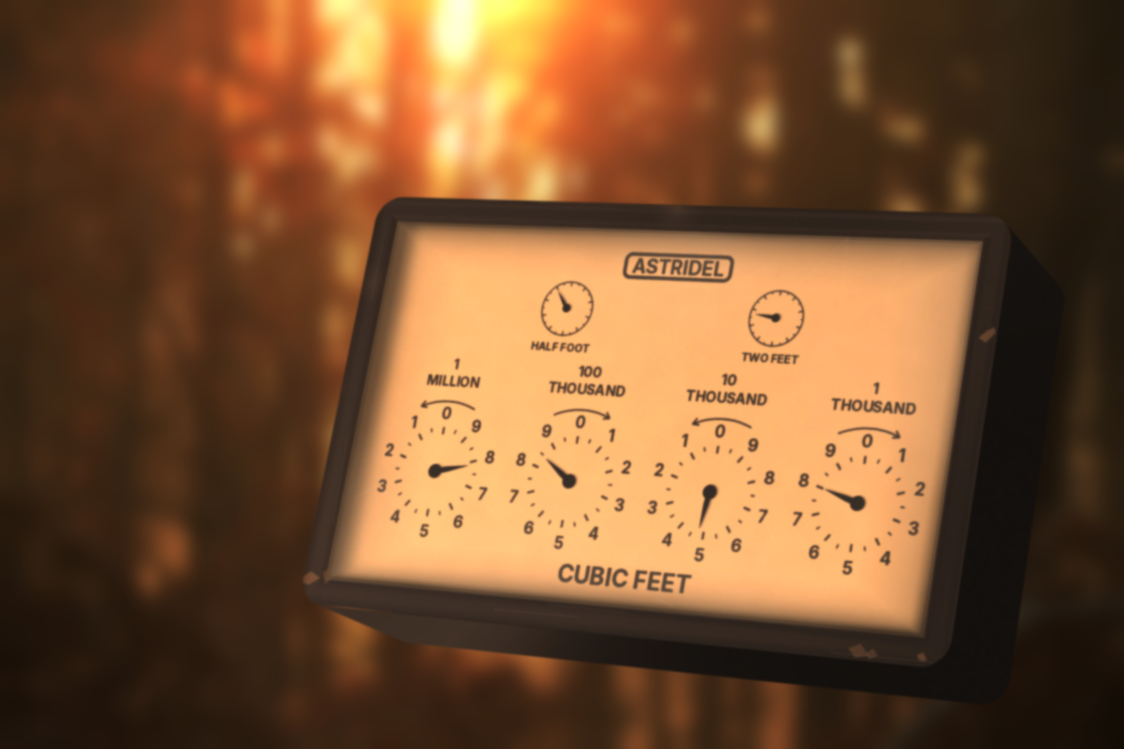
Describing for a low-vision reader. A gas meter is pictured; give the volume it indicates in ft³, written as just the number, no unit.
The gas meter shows 784800
